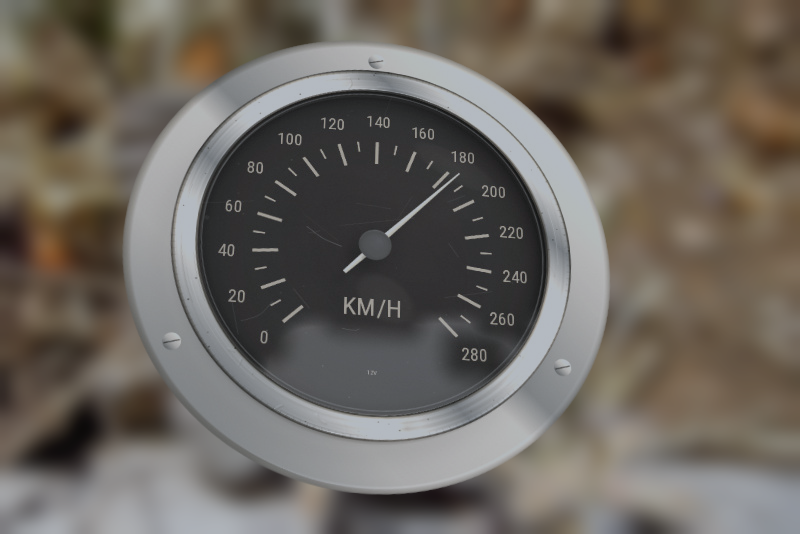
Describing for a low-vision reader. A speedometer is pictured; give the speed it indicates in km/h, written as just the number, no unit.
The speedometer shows 185
